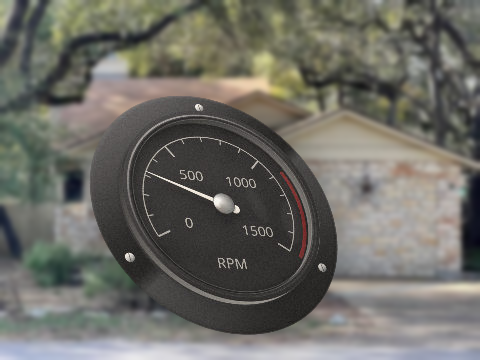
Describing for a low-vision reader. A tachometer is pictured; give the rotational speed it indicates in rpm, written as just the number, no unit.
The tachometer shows 300
